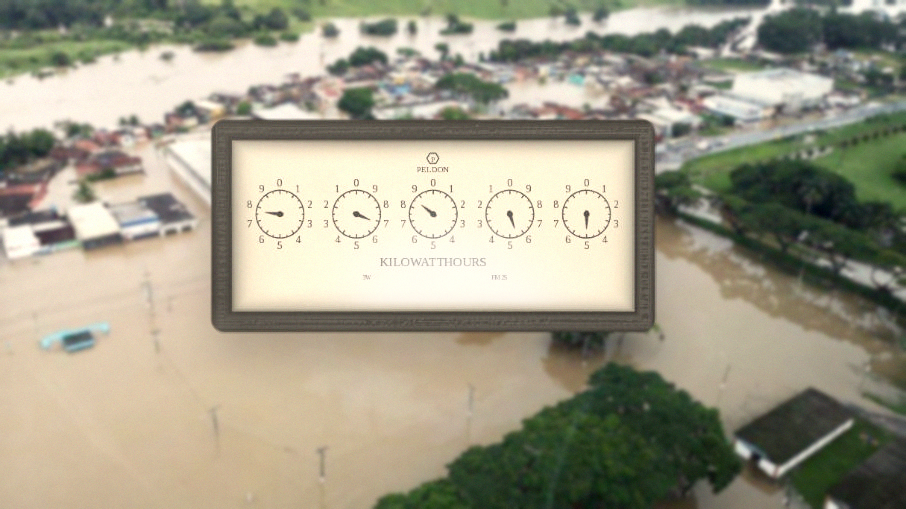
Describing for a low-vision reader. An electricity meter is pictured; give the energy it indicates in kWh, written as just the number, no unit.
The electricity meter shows 76855
